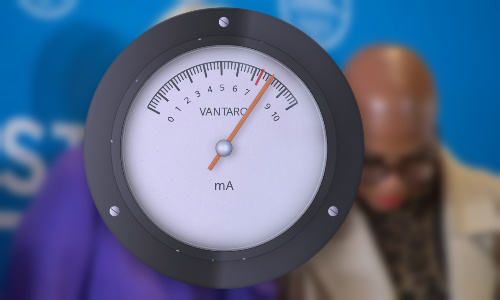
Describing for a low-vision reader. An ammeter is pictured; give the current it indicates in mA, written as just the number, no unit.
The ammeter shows 8
